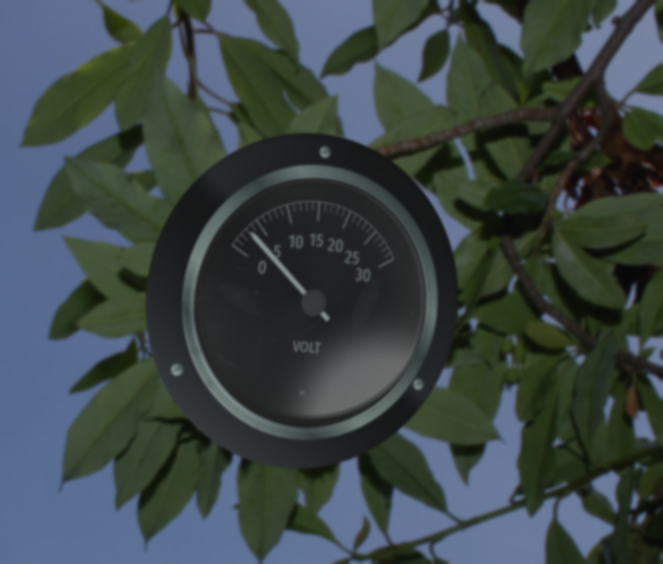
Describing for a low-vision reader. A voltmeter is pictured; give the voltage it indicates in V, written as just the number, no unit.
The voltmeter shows 3
